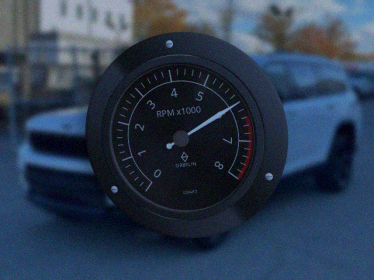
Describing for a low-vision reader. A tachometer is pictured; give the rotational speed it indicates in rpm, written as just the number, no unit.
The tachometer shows 6000
